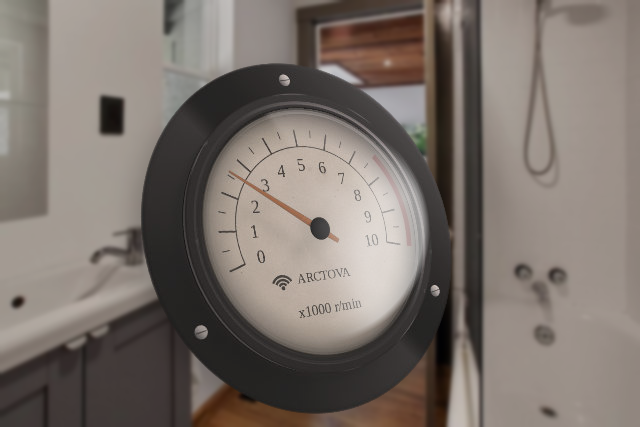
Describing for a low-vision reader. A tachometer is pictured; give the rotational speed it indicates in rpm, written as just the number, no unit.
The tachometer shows 2500
